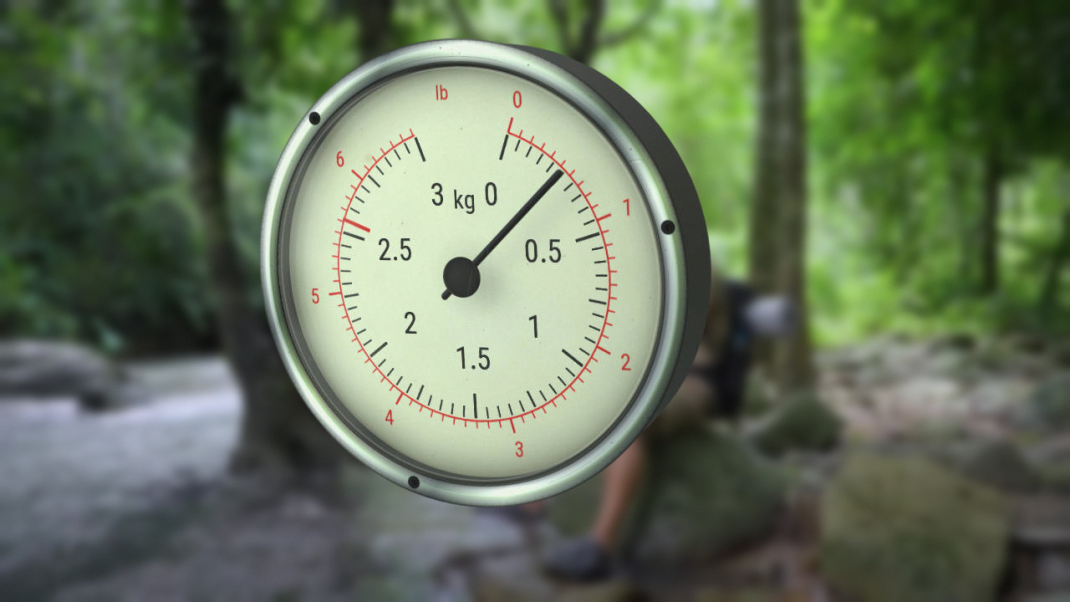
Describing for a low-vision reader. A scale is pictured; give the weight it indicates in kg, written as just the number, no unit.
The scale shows 0.25
